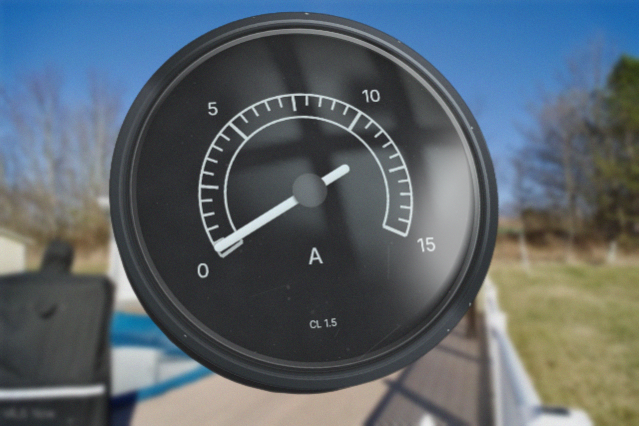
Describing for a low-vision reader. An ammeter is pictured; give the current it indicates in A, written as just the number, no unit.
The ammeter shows 0.25
